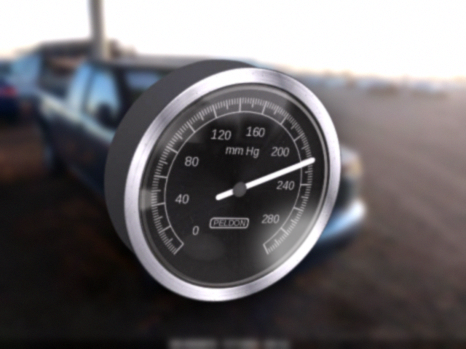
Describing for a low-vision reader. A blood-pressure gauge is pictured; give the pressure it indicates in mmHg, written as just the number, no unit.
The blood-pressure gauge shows 220
